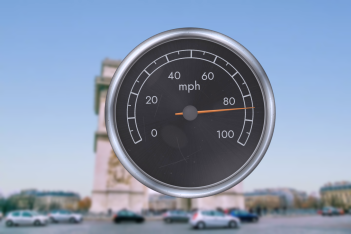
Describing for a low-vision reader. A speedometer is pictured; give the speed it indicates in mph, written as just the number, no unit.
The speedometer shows 85
